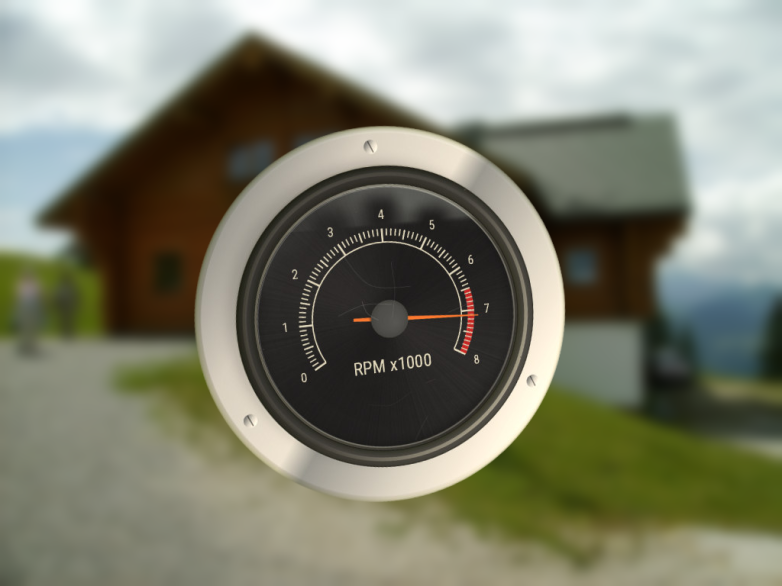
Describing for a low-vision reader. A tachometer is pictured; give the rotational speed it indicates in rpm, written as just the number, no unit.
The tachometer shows 7100
